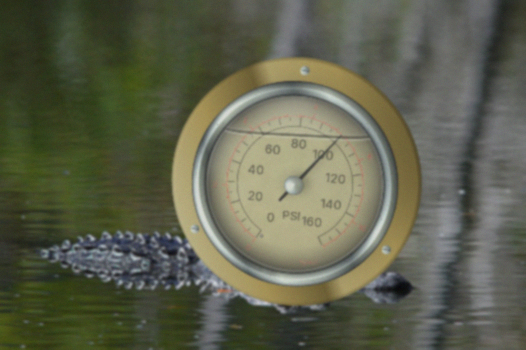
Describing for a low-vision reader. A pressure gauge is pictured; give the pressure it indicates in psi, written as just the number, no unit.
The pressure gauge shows 100
